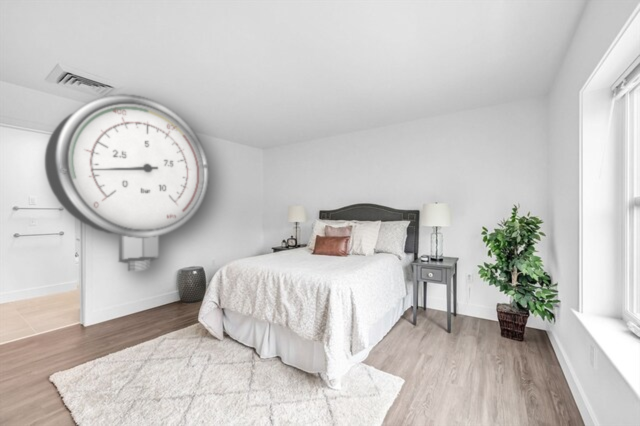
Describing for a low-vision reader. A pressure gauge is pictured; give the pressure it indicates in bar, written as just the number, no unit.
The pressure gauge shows 1.25
